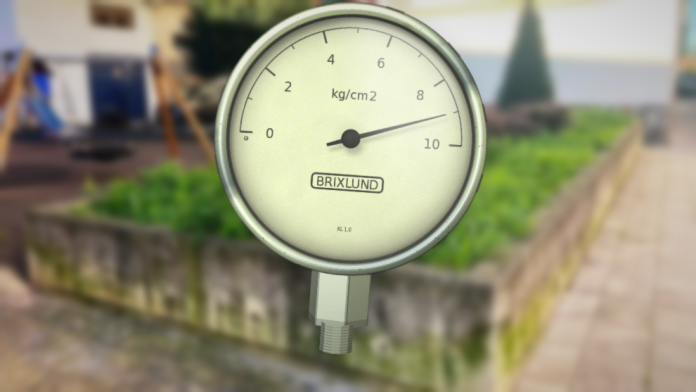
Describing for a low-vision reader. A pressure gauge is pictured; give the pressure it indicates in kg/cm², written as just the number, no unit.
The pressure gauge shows 9
